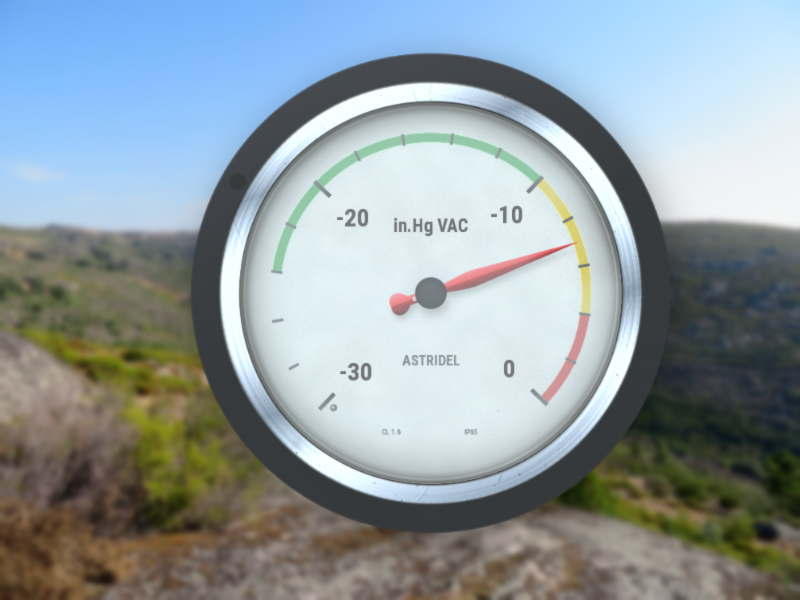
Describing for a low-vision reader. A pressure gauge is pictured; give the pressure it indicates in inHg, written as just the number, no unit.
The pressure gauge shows -7
